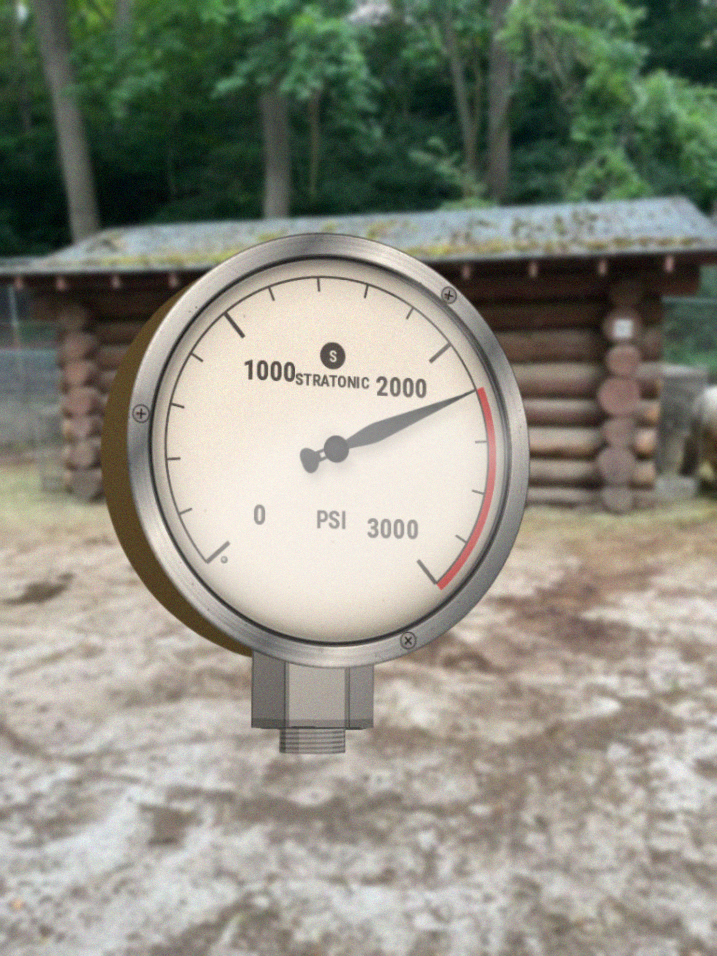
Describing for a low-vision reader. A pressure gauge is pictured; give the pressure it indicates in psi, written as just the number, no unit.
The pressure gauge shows 2200
